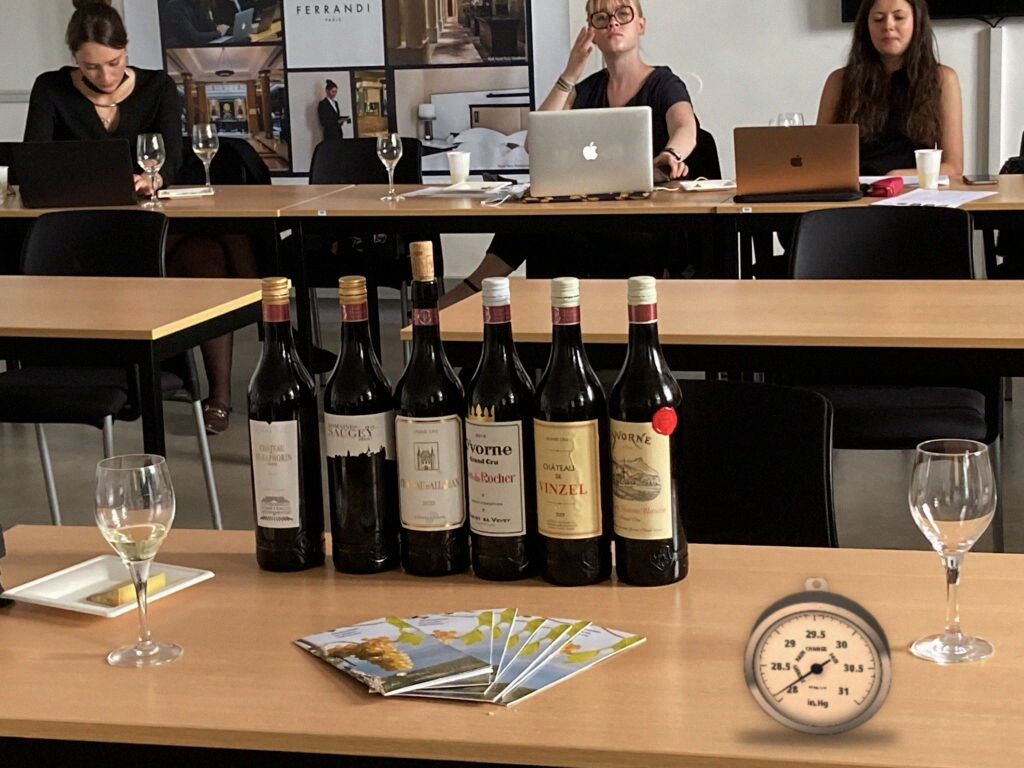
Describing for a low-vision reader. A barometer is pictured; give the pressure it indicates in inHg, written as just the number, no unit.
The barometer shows 28.1
